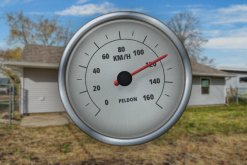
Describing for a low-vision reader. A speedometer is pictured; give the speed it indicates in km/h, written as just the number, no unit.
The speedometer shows 120
